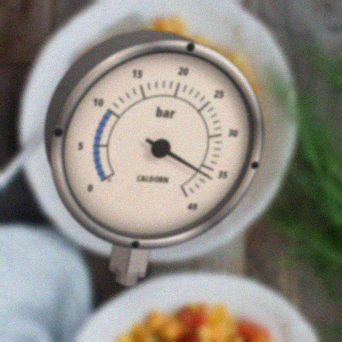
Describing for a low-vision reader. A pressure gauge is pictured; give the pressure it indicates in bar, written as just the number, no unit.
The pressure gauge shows 36
